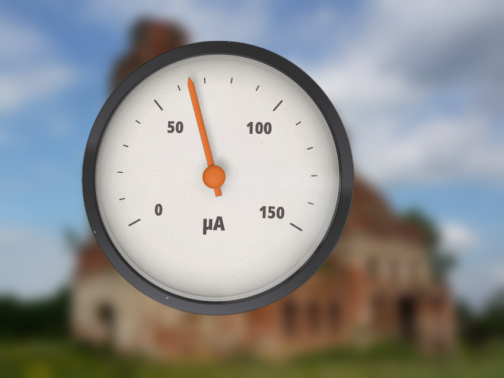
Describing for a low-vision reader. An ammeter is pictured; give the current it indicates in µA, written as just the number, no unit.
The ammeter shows 65
